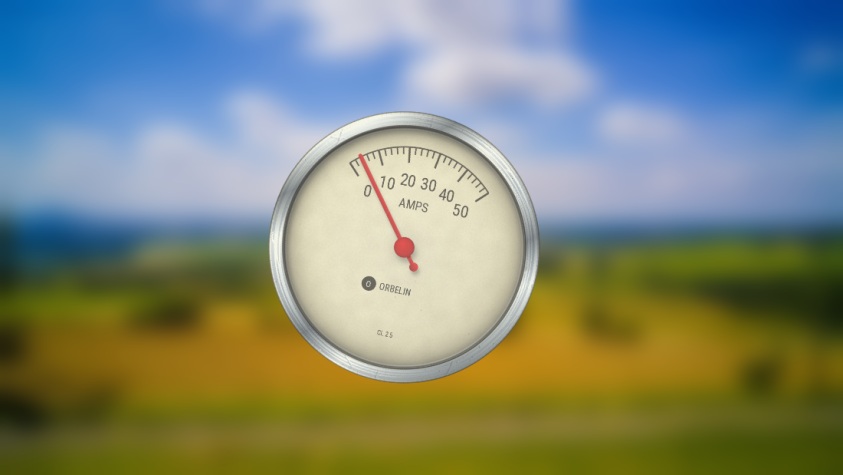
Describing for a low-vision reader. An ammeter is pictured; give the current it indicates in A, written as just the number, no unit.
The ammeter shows 4
